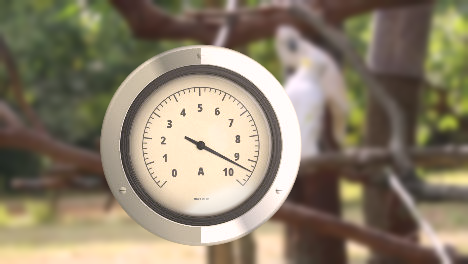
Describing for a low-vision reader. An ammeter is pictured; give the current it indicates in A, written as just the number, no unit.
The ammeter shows 9.4
